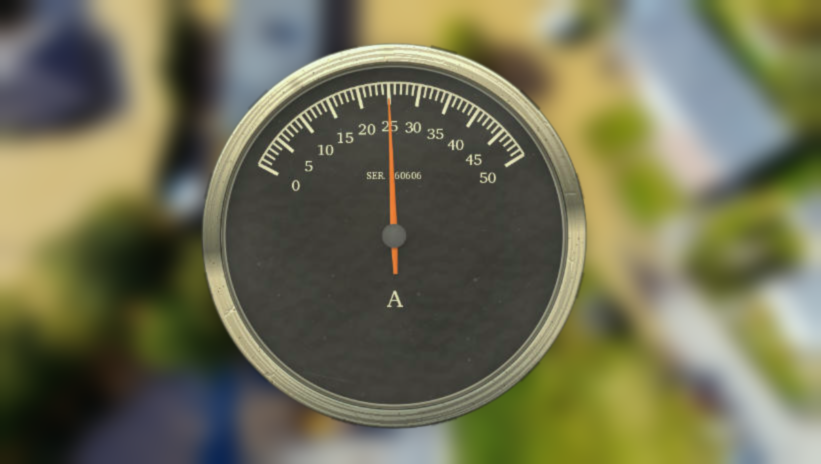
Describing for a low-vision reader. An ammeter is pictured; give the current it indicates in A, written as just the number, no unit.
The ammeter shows 25
